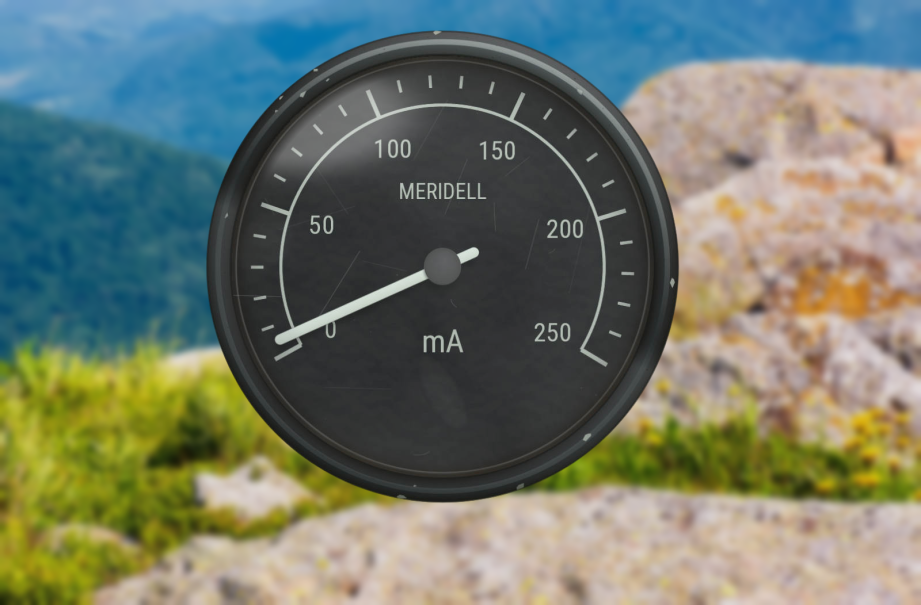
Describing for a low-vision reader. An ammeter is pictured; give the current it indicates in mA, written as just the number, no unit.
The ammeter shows 5
